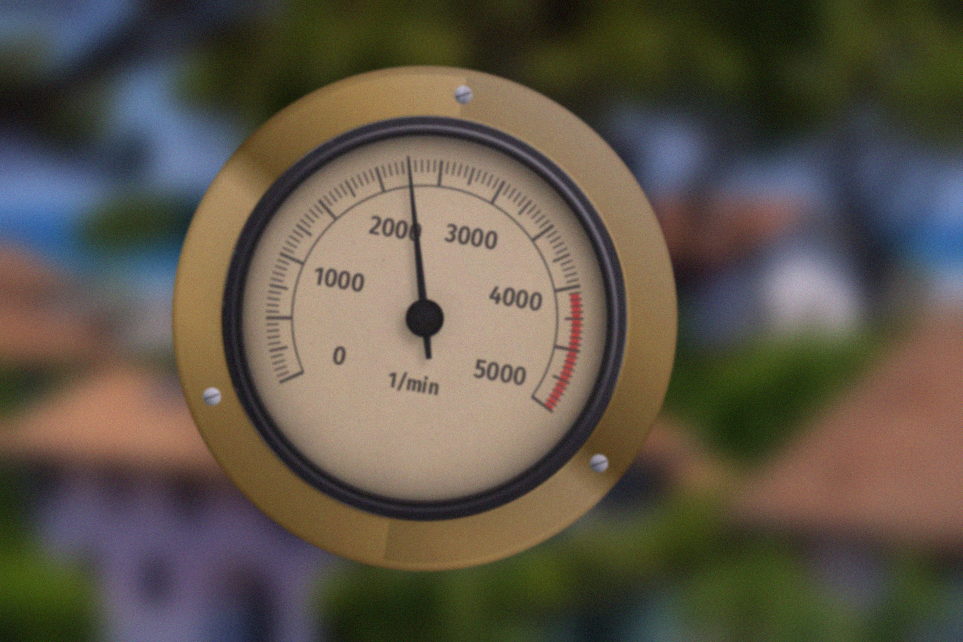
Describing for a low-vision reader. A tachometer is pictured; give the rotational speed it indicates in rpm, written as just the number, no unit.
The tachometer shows 2250
